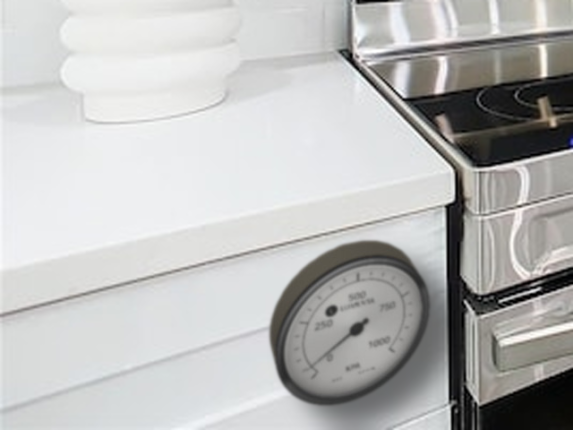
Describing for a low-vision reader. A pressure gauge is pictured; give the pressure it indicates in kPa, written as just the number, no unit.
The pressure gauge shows 50
